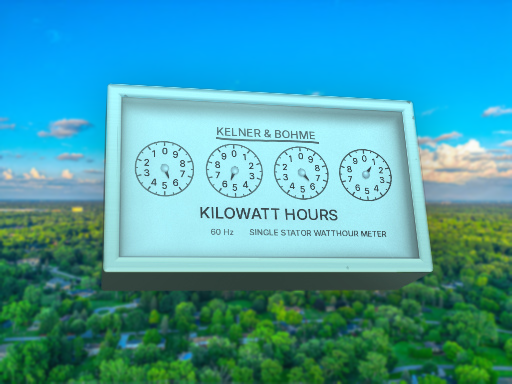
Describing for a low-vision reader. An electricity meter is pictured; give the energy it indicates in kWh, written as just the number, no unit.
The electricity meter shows 5561
